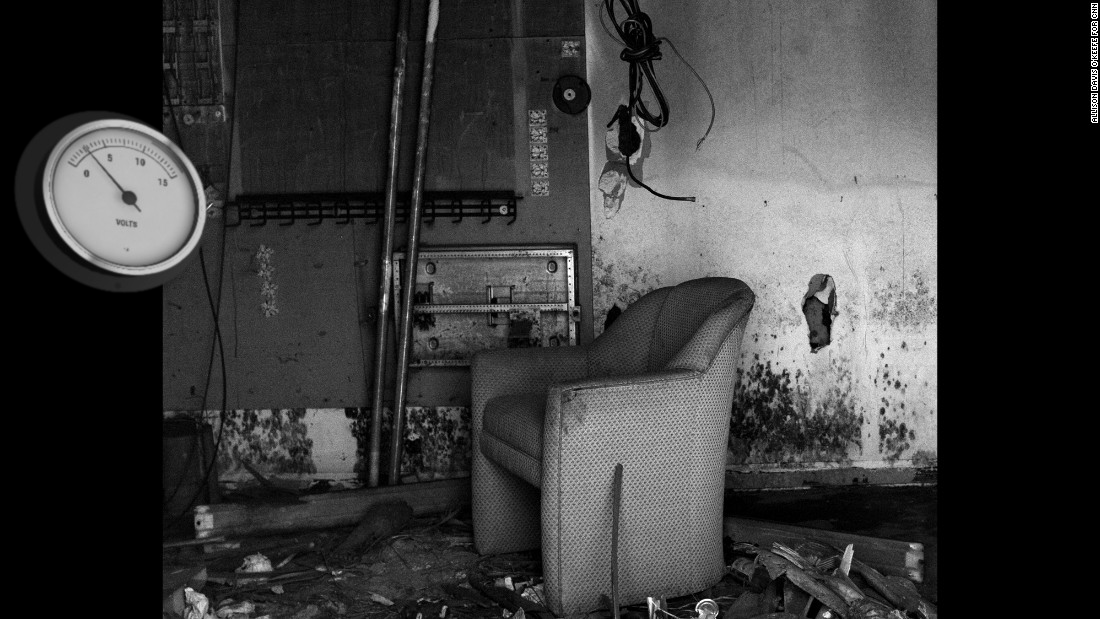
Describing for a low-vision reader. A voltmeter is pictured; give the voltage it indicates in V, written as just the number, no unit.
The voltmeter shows 2.5
